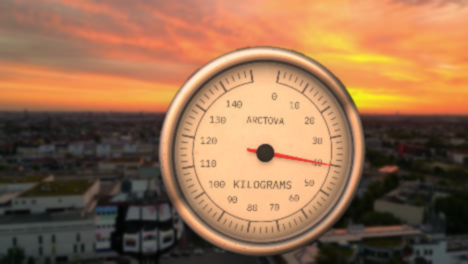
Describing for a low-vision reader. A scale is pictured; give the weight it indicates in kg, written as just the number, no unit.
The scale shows 40
